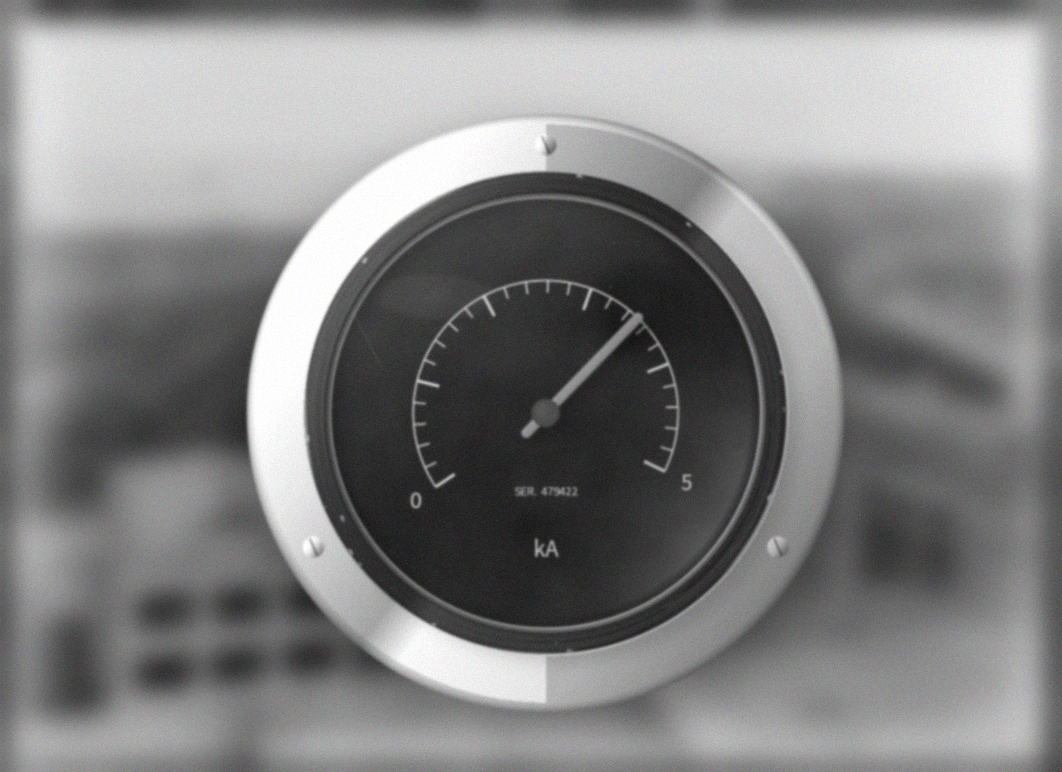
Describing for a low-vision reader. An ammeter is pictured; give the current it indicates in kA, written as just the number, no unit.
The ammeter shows 3.5
